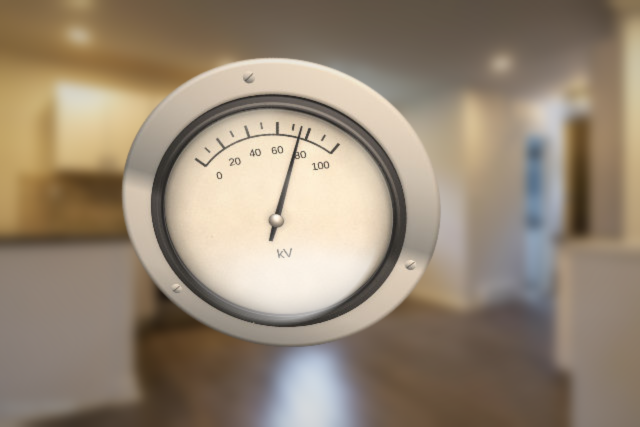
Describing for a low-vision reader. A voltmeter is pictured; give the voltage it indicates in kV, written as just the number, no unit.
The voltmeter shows 75
